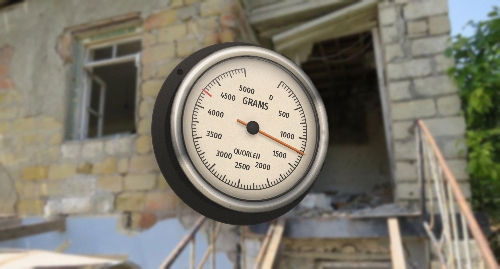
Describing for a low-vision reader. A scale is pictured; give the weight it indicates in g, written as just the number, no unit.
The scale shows 1250
